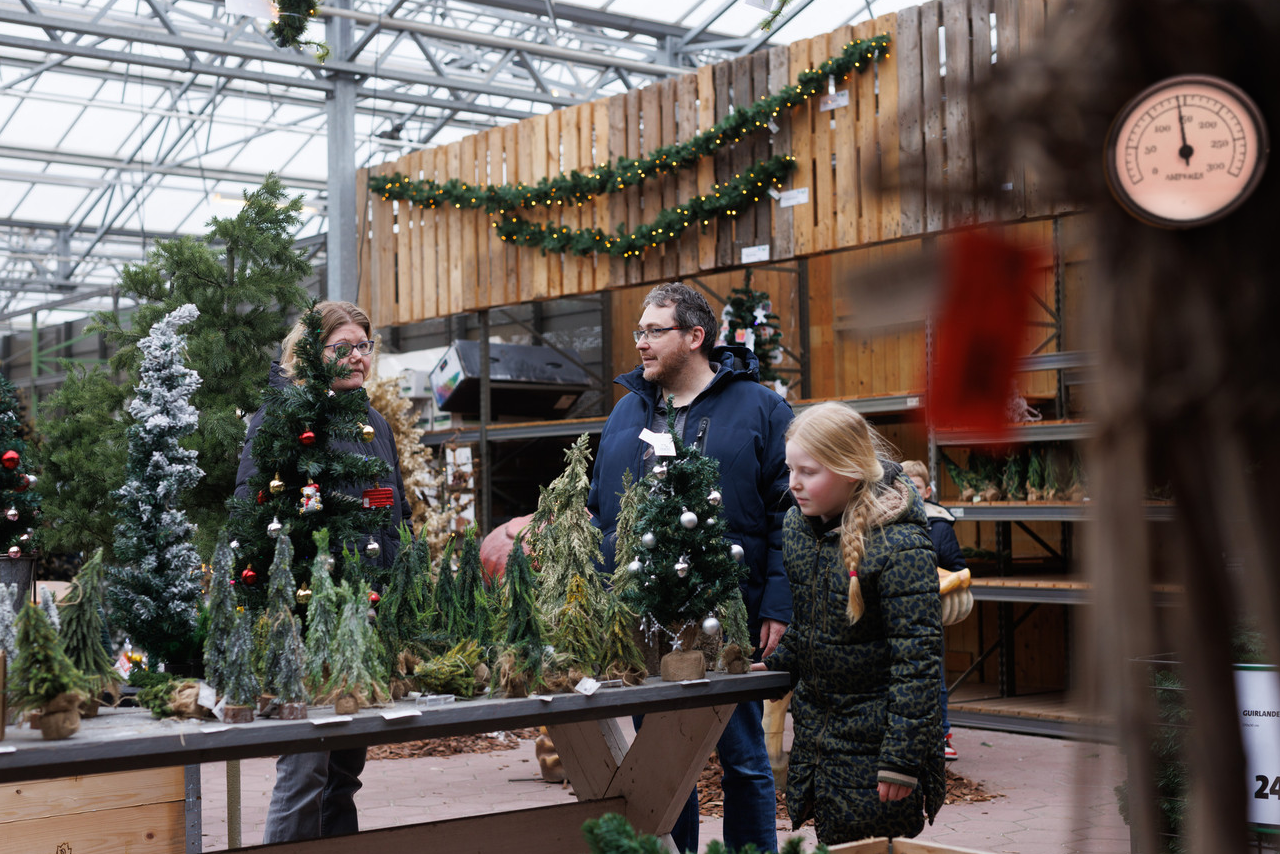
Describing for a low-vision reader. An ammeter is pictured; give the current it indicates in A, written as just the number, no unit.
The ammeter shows 140
